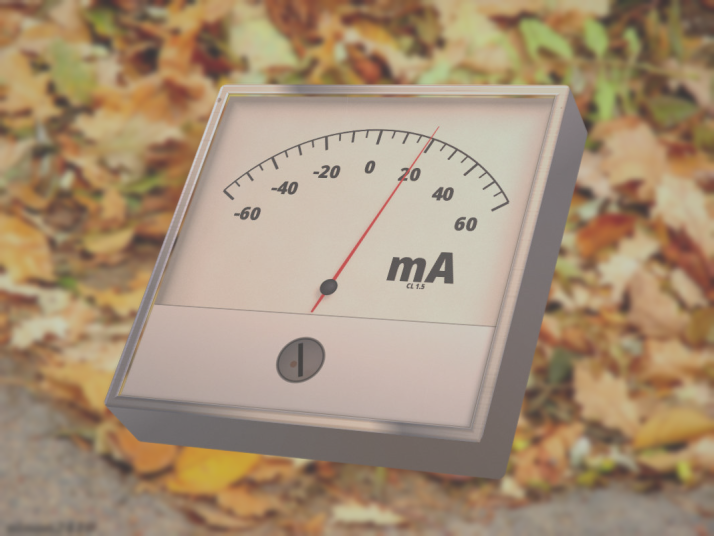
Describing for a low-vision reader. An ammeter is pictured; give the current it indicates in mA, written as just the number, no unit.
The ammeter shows 20
